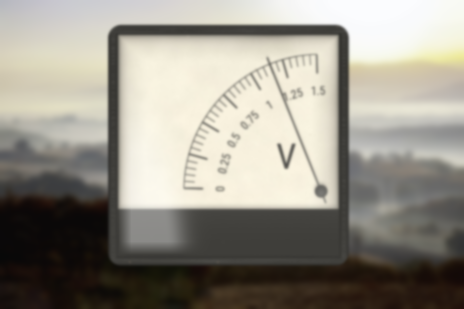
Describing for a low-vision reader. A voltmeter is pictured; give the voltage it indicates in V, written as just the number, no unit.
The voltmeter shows 1.15
